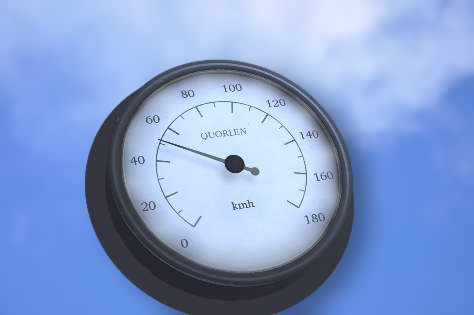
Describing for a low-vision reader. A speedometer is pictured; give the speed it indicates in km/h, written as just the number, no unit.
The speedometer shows 50
